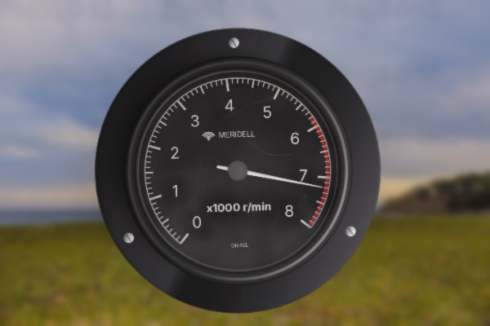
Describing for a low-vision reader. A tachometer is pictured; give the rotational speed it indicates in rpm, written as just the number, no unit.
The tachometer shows 7200
